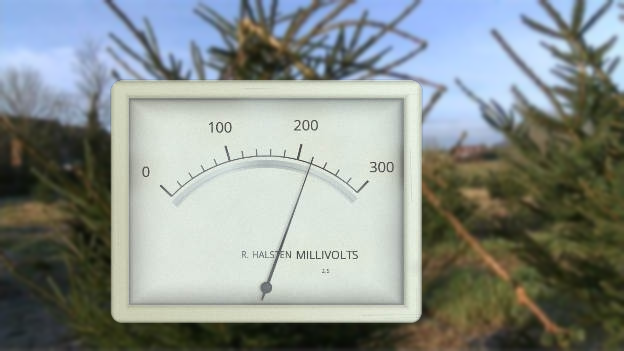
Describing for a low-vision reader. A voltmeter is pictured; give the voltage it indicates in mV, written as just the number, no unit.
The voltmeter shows 220
